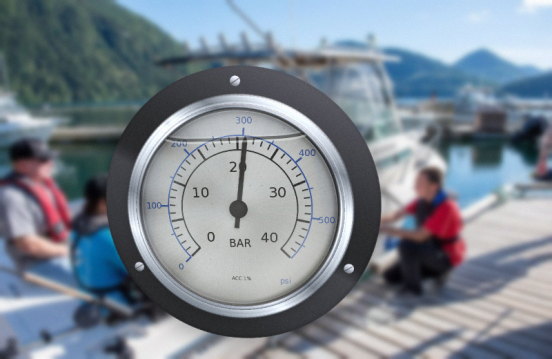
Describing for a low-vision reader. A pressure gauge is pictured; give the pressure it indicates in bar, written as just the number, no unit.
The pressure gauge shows 21
